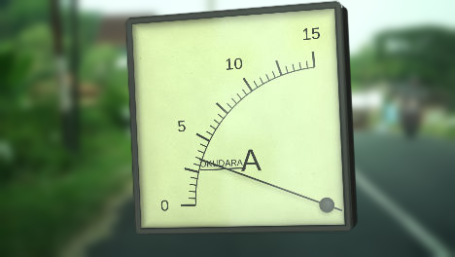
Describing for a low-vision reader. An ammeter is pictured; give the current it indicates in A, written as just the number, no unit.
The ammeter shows 3.5
